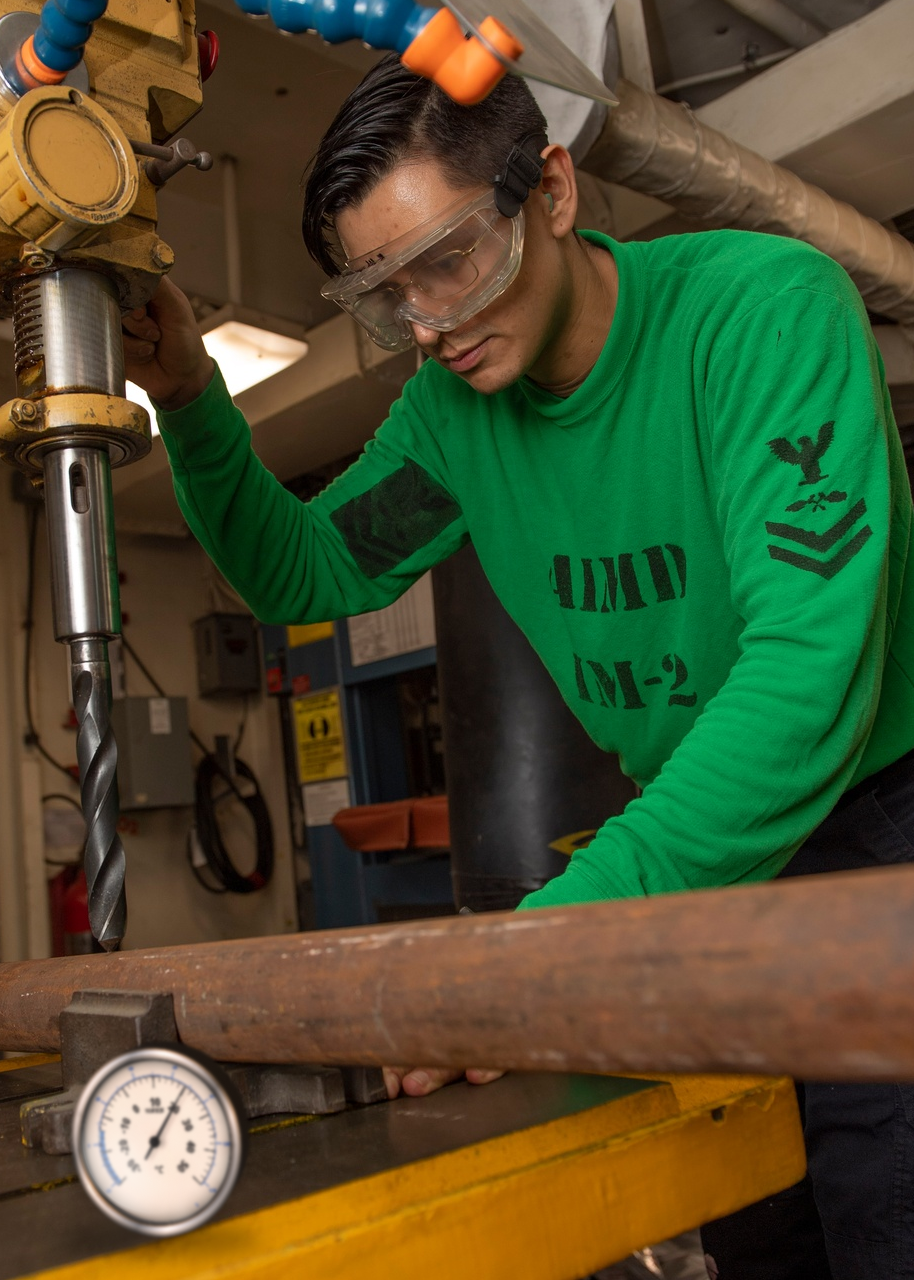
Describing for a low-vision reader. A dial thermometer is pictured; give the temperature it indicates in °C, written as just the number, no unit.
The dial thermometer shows 20
